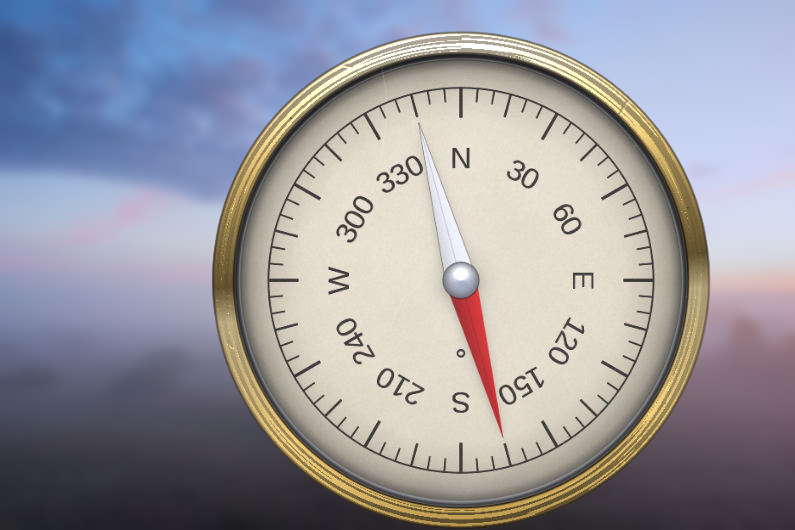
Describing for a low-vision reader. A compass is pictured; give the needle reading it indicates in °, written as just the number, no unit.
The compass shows 165
